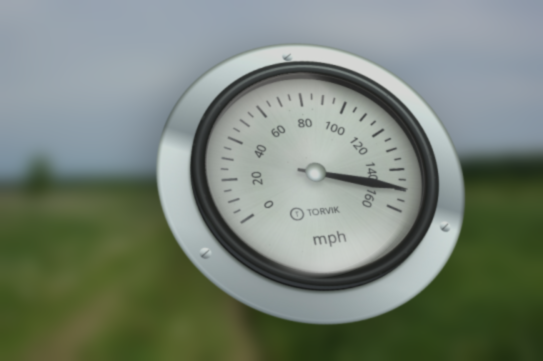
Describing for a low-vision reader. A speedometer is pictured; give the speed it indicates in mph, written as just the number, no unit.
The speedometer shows 150
